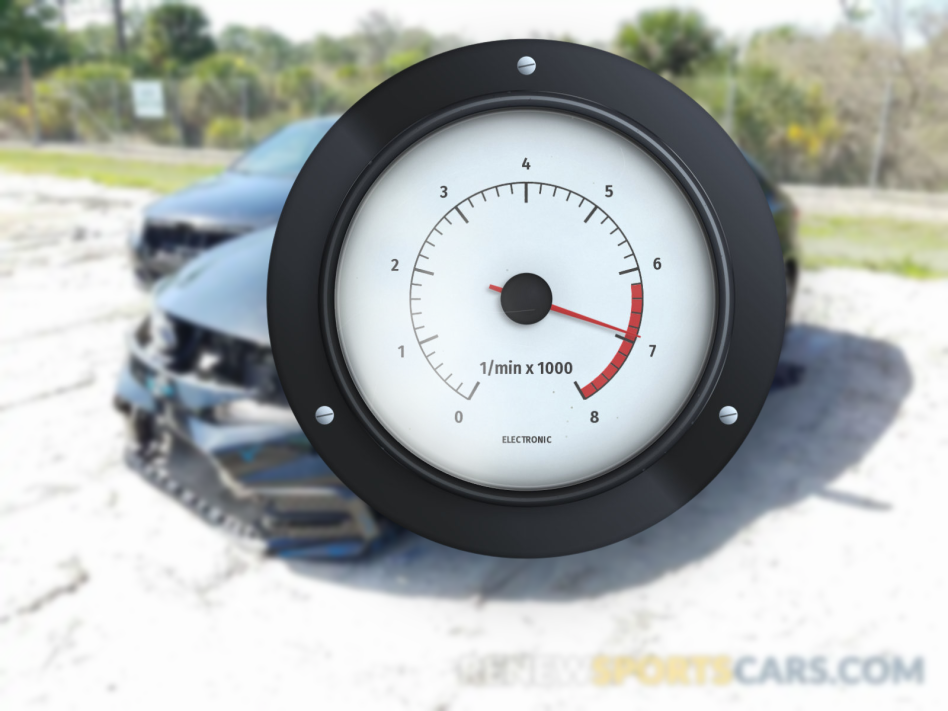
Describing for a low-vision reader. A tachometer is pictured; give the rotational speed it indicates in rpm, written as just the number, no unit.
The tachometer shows 6900
